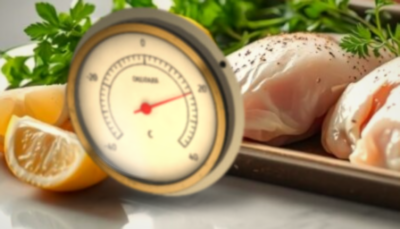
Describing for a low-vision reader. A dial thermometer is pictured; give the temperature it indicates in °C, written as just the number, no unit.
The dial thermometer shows 20
